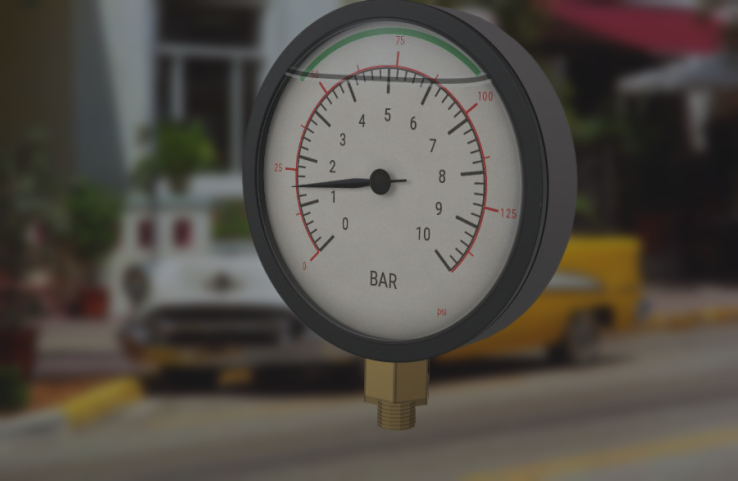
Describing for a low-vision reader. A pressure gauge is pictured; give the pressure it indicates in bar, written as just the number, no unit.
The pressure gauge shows 1.4
